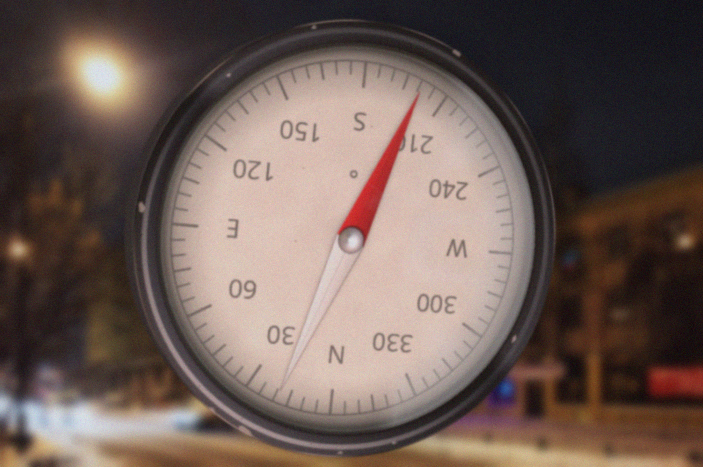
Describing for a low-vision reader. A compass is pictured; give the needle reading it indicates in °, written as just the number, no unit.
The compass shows 200
